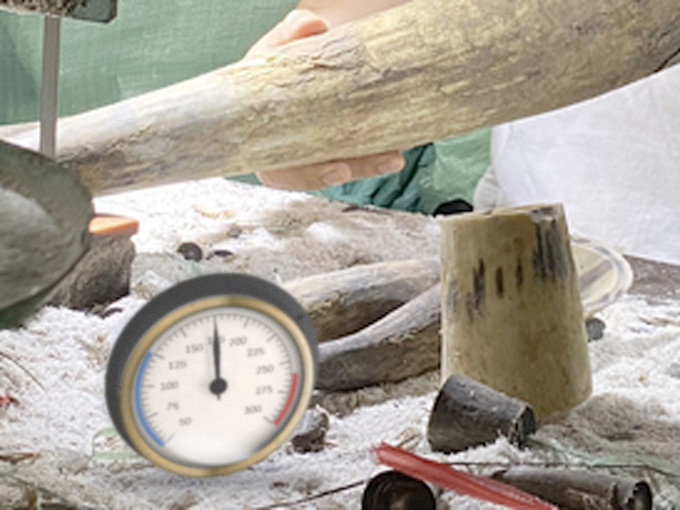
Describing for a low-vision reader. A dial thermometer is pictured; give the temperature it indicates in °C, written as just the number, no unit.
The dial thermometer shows 175
